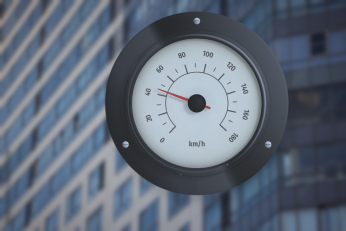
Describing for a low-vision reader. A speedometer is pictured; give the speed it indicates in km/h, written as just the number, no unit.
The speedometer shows 45
